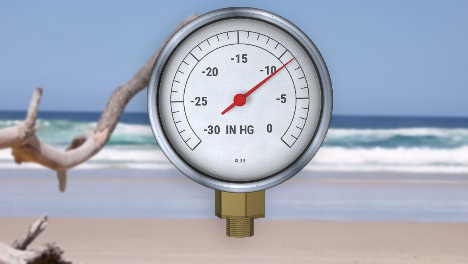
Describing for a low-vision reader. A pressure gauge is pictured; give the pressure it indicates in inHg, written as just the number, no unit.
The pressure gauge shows -9
